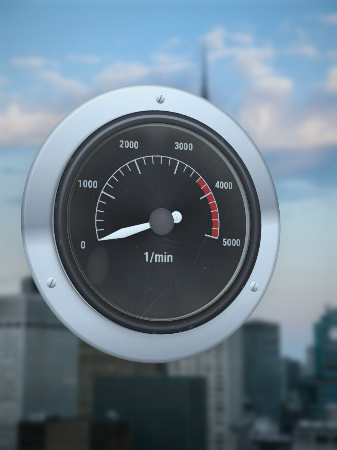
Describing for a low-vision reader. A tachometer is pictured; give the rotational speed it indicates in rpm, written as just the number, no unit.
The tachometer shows 0
